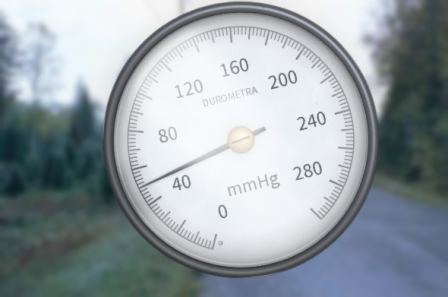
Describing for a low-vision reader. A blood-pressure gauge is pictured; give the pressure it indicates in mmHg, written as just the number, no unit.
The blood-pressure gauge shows 50
